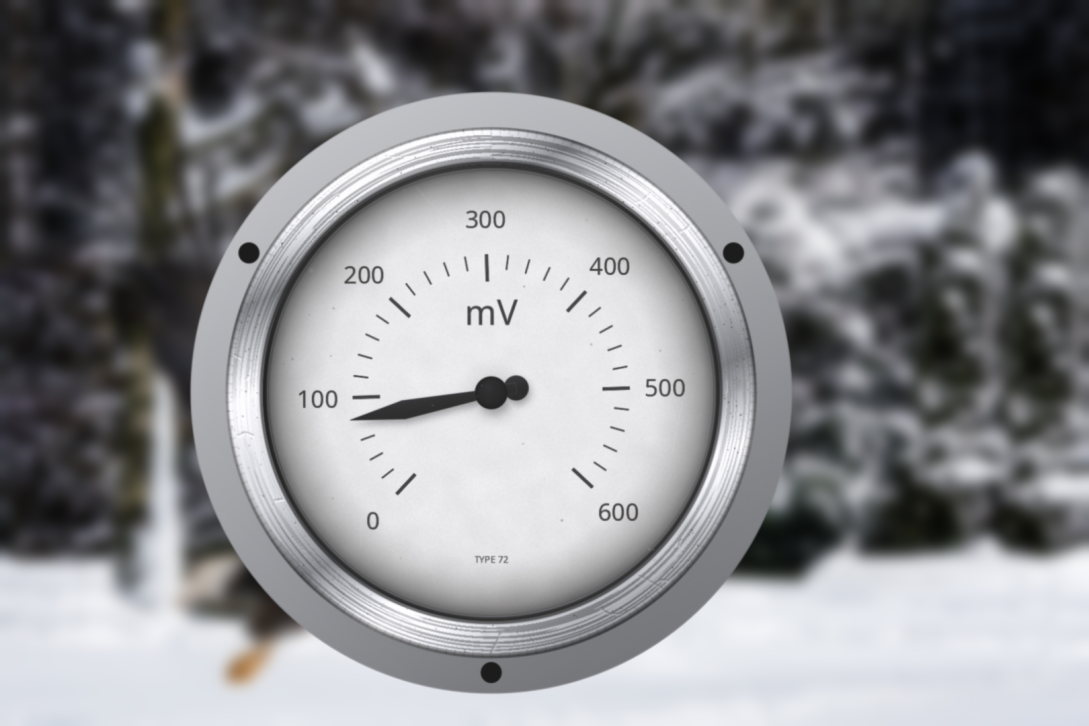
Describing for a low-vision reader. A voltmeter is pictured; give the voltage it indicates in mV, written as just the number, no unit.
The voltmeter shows 80
